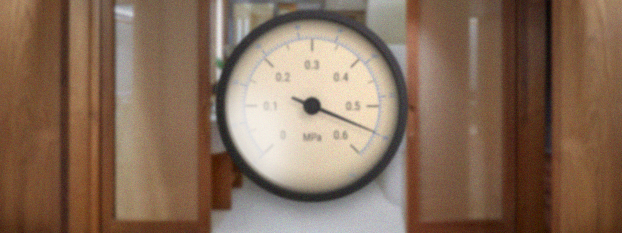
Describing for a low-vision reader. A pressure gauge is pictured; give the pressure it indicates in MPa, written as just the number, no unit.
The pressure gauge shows 0.55
